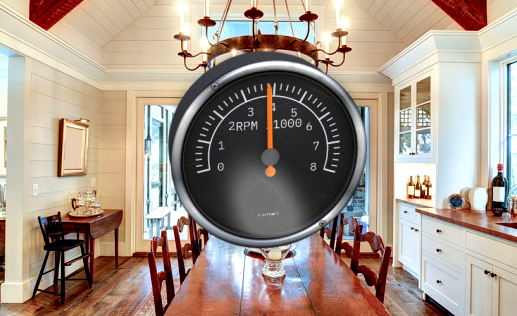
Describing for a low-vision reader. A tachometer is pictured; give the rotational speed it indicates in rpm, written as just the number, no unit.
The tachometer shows 3800
